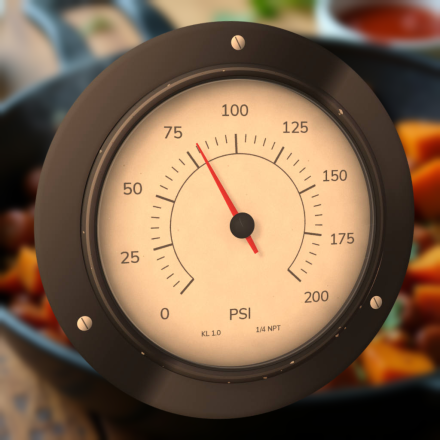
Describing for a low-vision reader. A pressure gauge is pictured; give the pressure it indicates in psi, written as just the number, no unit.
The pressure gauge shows 80
